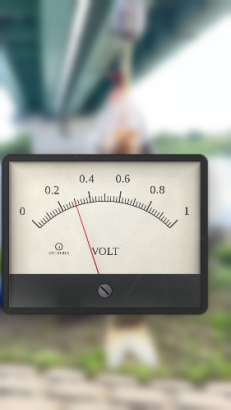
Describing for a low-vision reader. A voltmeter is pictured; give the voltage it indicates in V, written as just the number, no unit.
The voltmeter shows 0.3
